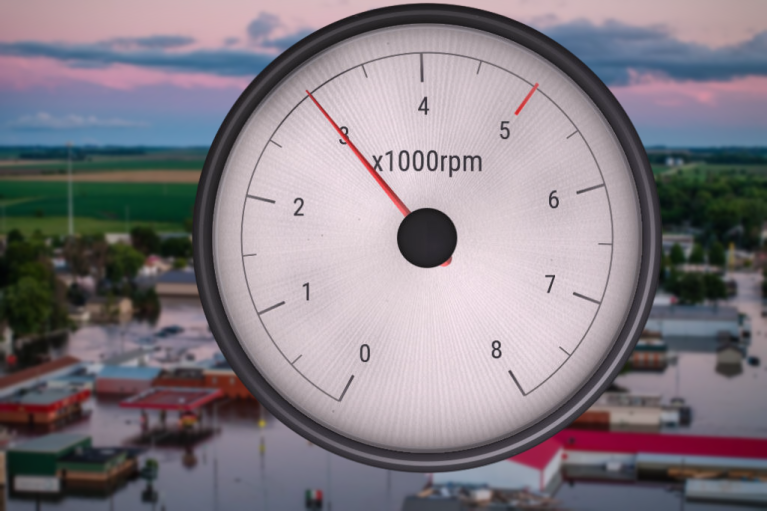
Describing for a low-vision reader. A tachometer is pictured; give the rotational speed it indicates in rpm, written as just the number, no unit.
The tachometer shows 3000
